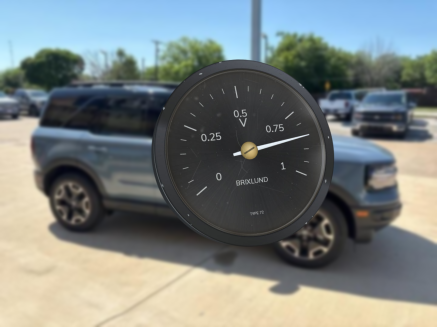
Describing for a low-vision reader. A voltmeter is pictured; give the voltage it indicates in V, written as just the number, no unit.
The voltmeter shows 0.85
